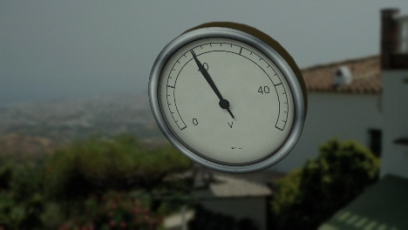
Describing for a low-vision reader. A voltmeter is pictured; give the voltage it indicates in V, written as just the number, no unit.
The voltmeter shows 20
